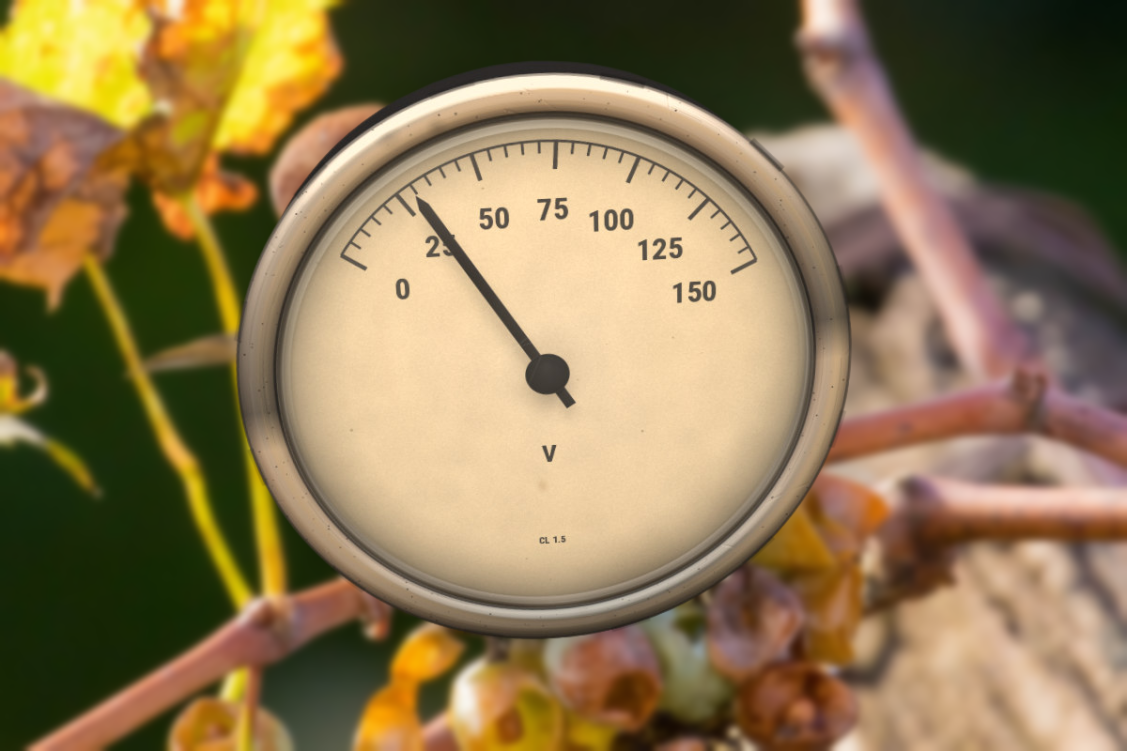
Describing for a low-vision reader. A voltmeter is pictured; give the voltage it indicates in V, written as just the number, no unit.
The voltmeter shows 30
